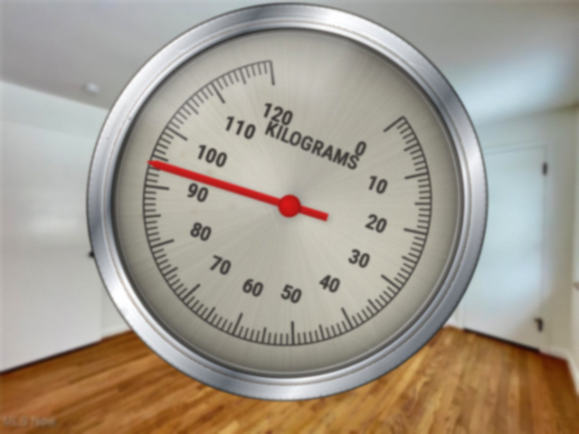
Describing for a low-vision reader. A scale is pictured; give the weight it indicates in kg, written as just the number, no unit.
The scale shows 94
